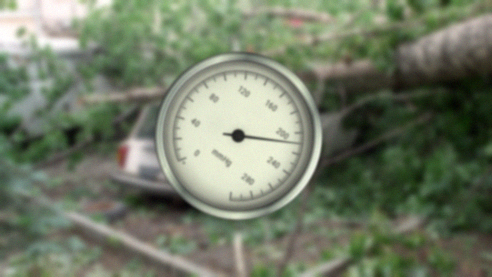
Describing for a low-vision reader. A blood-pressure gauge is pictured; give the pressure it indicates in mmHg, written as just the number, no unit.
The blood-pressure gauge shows 210
